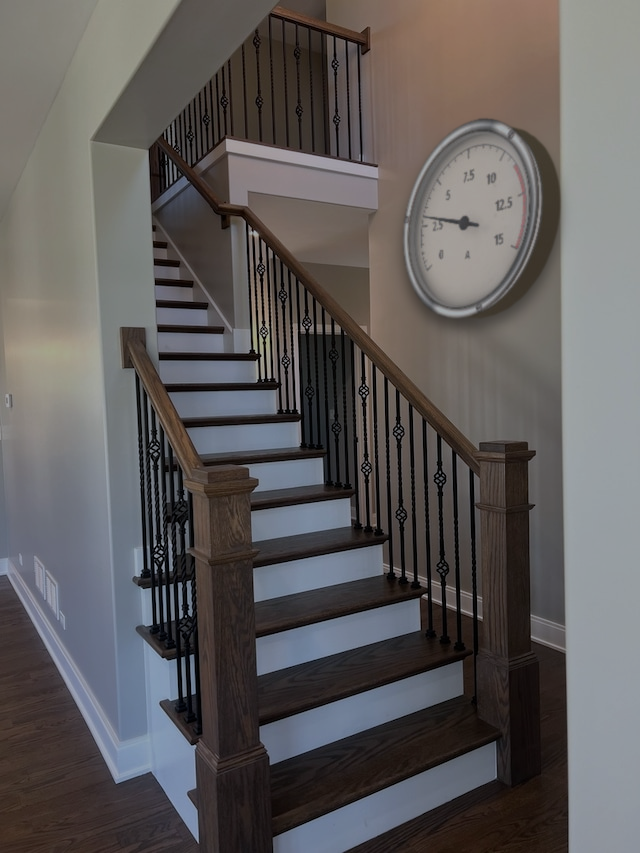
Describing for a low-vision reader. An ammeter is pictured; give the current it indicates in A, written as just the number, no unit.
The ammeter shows 3
